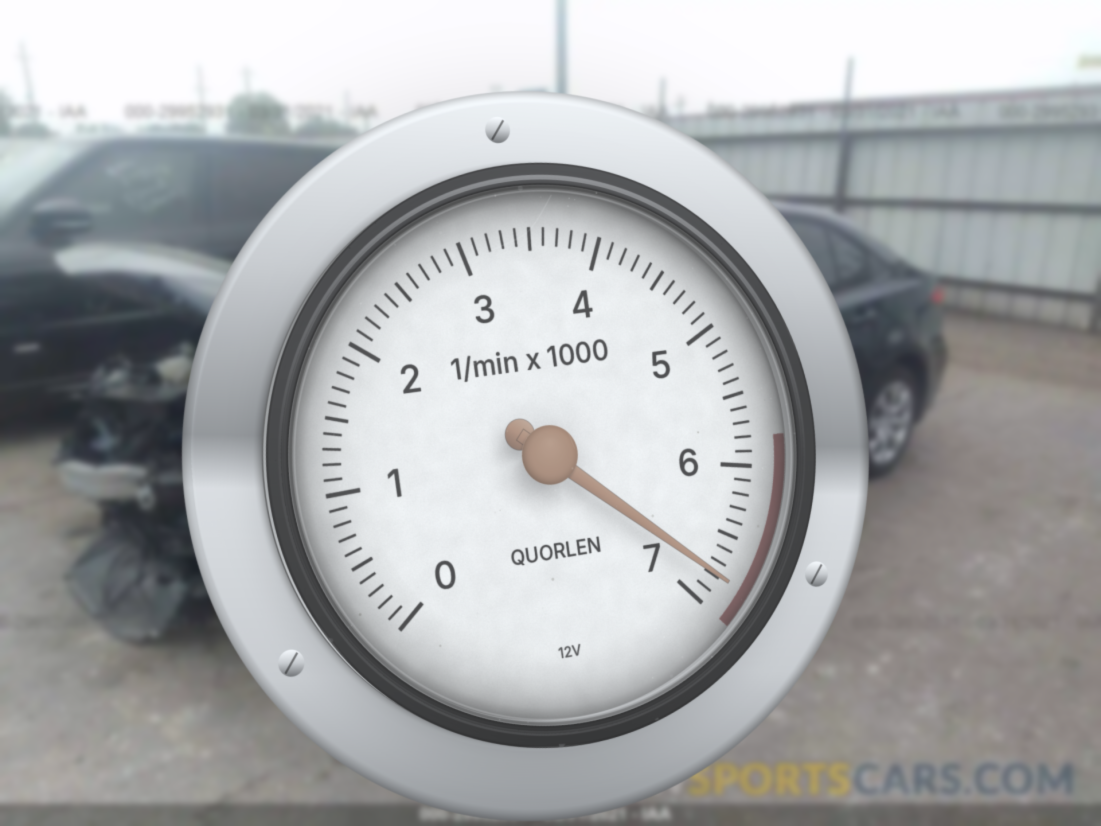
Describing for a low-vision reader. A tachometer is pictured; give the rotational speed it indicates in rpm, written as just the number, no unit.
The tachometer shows 6800
